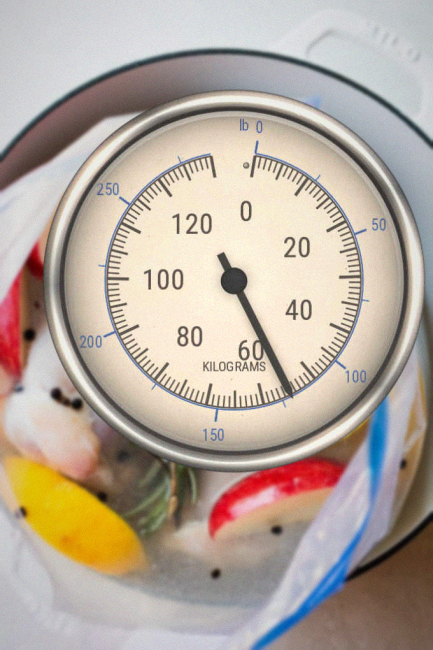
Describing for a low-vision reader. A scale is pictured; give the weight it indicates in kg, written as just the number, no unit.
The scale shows 55
